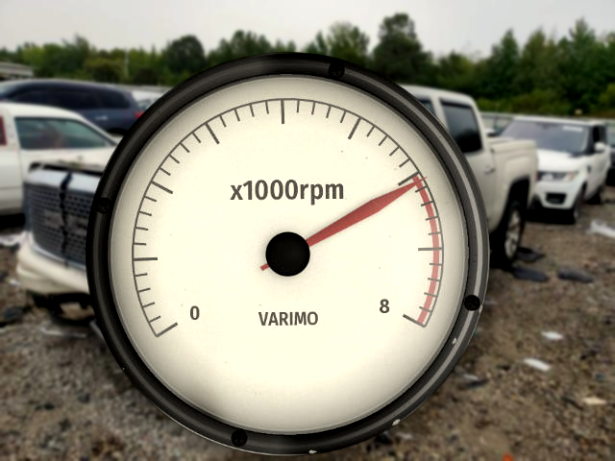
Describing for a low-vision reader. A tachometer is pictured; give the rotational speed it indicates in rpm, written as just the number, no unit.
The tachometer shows 6100
